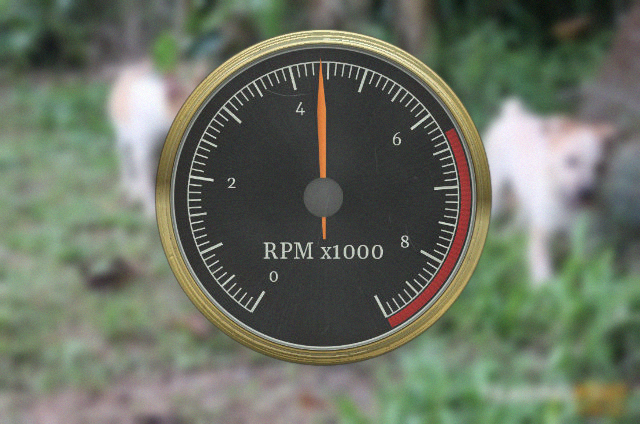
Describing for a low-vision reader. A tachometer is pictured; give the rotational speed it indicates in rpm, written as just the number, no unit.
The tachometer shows 4400
